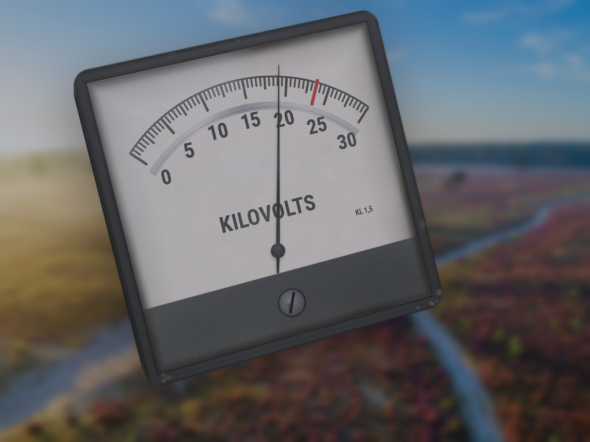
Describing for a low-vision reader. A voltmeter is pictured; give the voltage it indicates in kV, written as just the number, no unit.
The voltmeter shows 19
